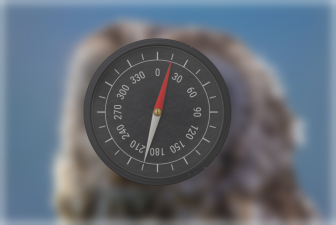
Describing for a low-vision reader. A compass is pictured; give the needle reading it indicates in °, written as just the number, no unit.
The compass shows 15
